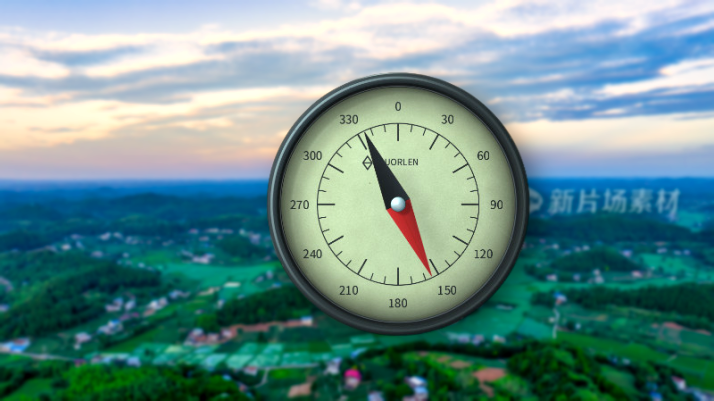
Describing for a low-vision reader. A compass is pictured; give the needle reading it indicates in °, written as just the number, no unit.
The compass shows 155
